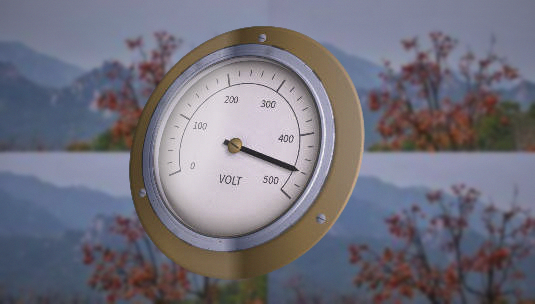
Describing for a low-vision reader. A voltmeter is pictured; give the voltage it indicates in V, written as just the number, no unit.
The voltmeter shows 460
